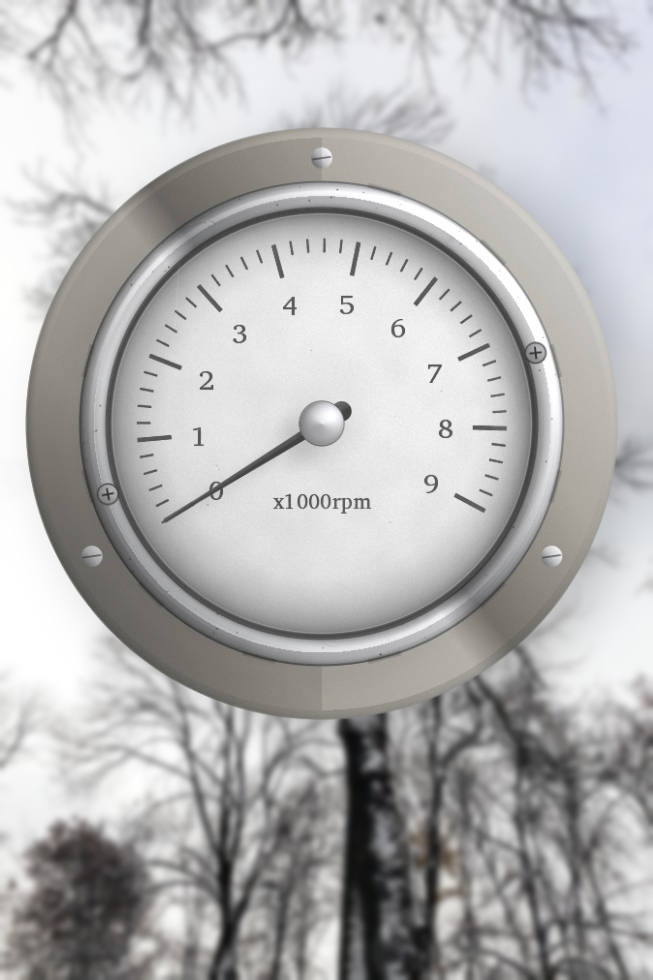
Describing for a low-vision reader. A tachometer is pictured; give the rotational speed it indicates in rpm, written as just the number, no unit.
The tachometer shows 0
